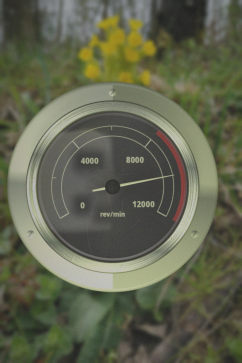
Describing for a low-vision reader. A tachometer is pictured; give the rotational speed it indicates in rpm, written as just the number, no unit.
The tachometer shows 10000
